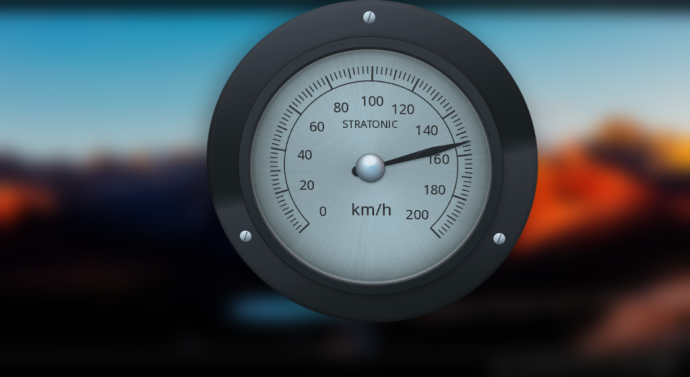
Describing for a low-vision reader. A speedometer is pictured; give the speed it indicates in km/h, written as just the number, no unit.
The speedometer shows 154
